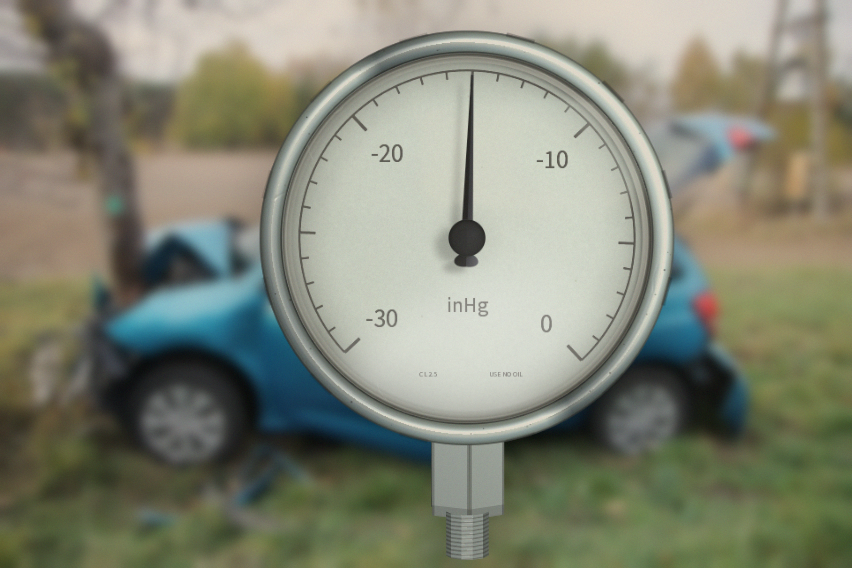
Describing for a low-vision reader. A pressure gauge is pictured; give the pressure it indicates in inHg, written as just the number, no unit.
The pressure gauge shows -15
